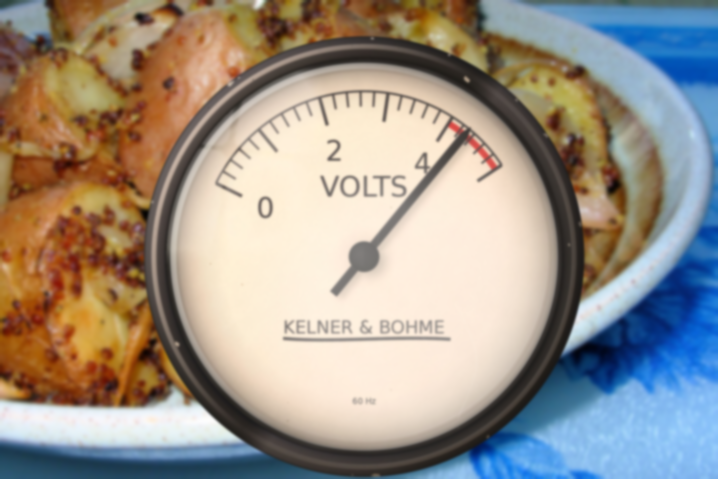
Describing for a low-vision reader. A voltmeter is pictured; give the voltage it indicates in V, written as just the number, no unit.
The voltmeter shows 4.3
